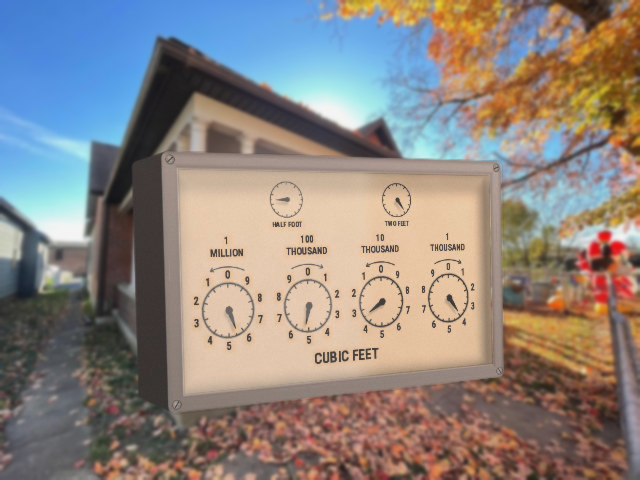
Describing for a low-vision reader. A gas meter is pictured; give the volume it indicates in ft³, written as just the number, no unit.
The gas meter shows 553400
